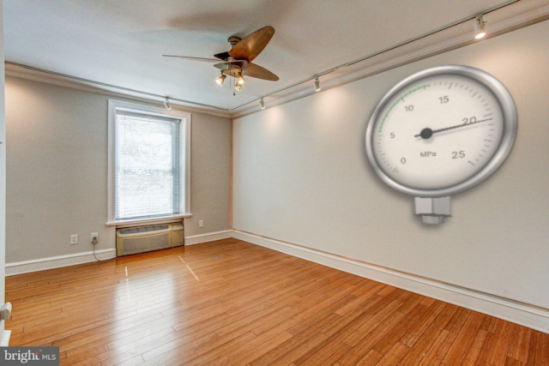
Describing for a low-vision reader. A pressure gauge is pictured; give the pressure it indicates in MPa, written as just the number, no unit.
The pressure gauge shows 20.5
